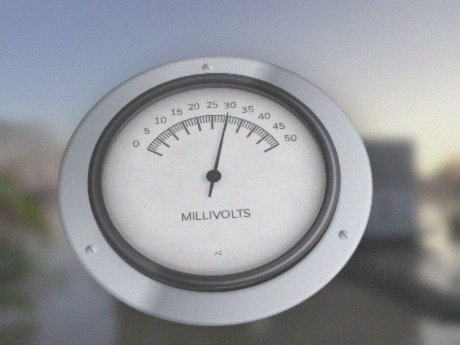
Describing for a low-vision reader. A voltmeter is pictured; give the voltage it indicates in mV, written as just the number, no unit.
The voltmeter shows 30
